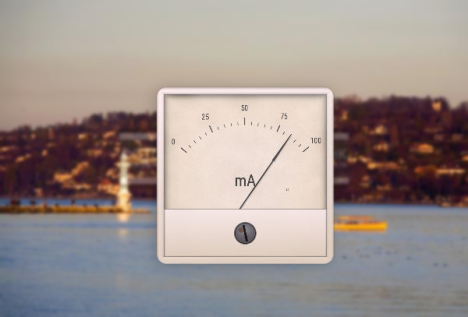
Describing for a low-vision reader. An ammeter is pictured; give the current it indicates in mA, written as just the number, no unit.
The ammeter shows 85
